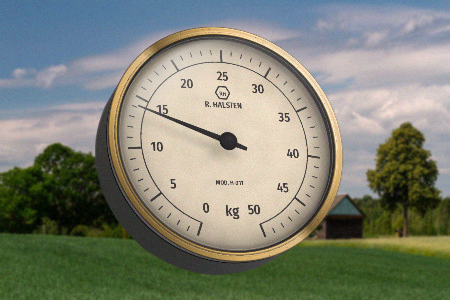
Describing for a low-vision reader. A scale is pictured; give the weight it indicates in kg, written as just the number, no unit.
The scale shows 14
